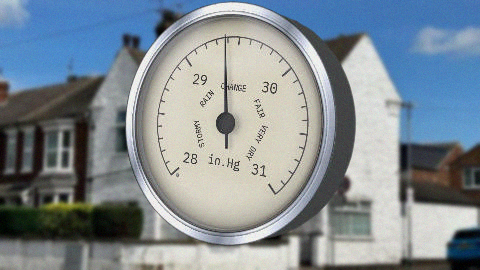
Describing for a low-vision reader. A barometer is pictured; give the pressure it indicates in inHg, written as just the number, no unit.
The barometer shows 29.4
